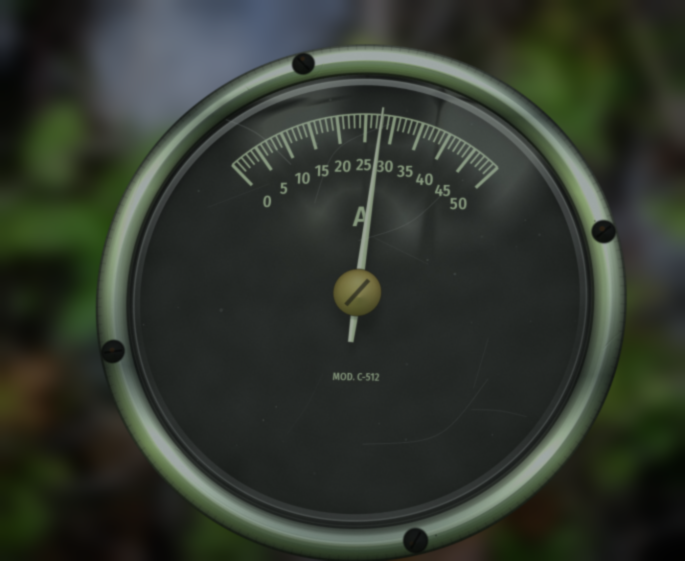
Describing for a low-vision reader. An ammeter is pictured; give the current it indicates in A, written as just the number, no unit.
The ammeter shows 28
